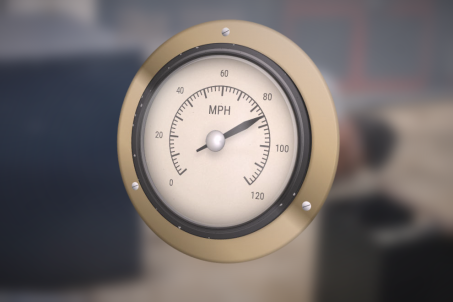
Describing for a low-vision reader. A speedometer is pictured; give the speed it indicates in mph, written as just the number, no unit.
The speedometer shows 86
